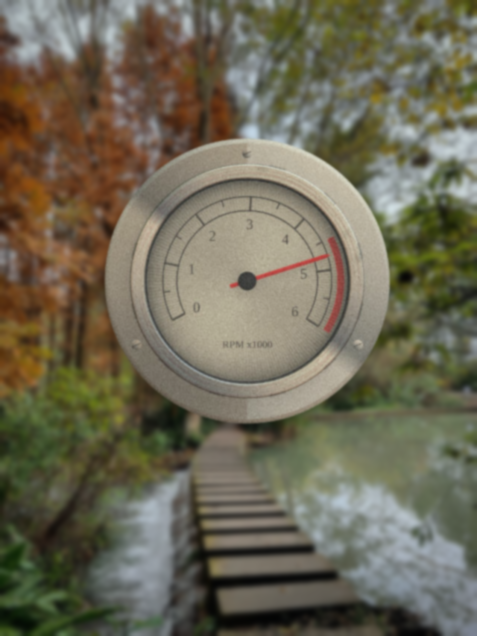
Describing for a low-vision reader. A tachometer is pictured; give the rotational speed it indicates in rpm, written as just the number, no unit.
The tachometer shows 4750
